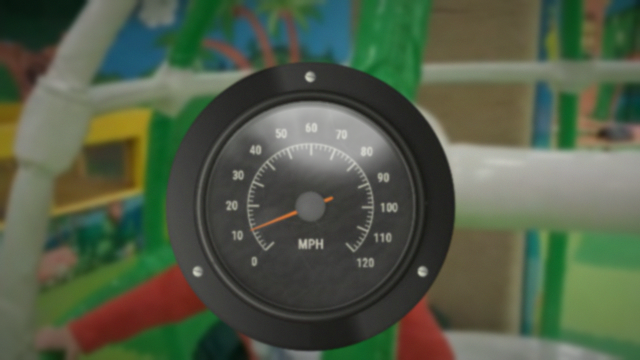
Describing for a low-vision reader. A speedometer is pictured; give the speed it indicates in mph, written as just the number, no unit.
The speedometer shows 10
